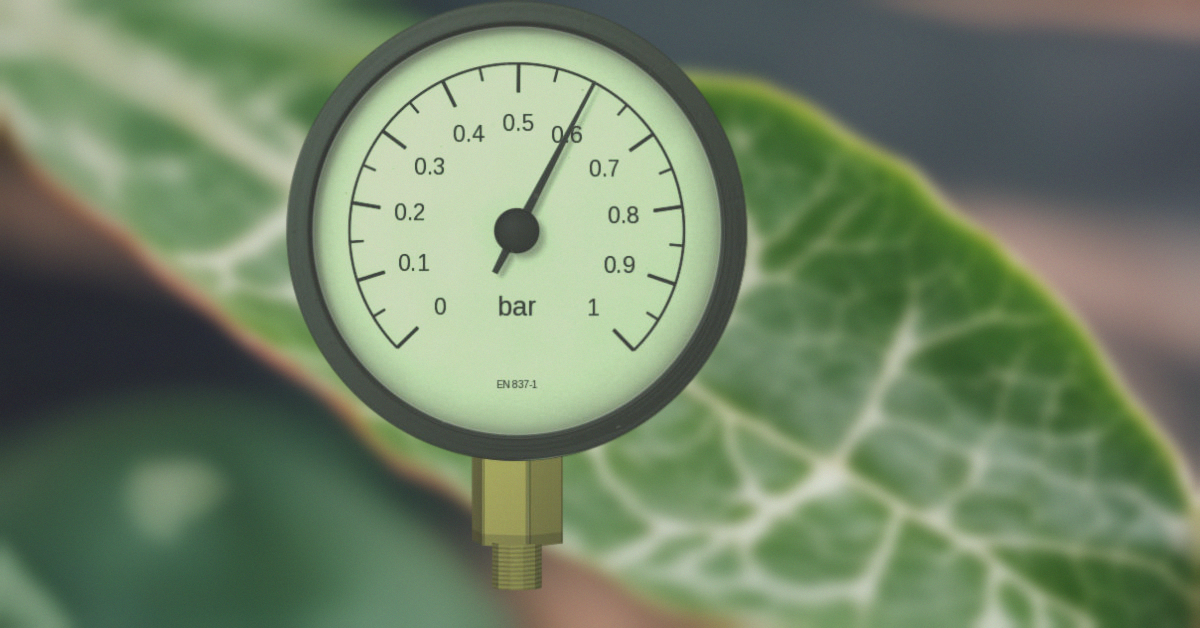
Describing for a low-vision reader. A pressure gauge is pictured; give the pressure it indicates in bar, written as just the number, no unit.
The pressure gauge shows 0.6
